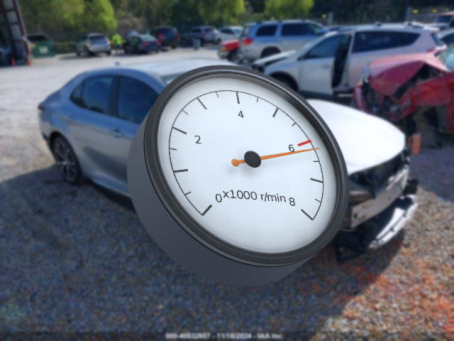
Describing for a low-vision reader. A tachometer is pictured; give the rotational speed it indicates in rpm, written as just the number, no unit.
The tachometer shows 6250
